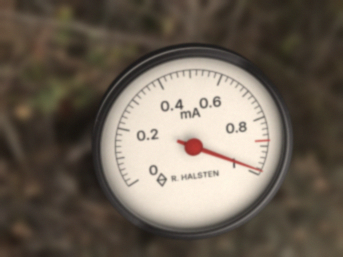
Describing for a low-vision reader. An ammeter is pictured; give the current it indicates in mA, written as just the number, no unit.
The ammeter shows 0.98
